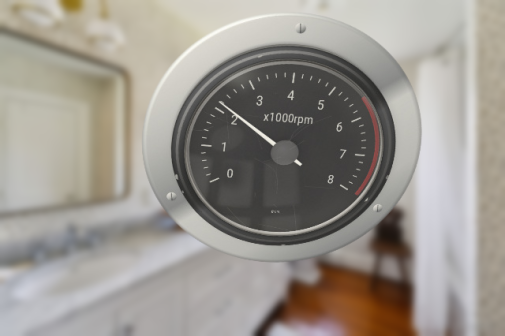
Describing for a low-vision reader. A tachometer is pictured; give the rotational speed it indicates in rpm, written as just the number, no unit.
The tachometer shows 2200
